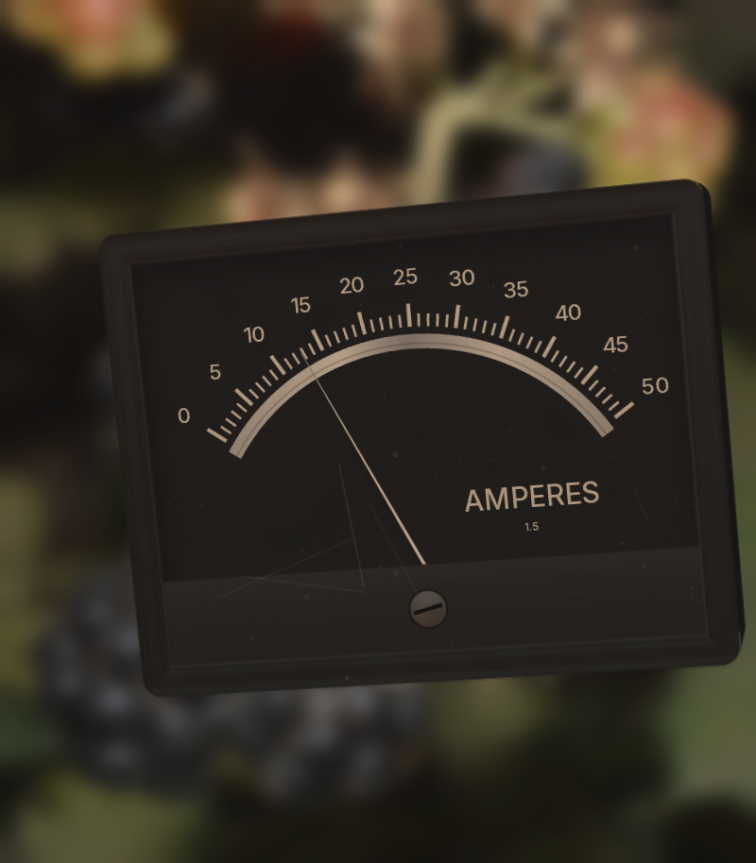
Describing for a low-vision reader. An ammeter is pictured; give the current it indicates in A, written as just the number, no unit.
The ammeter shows 13
